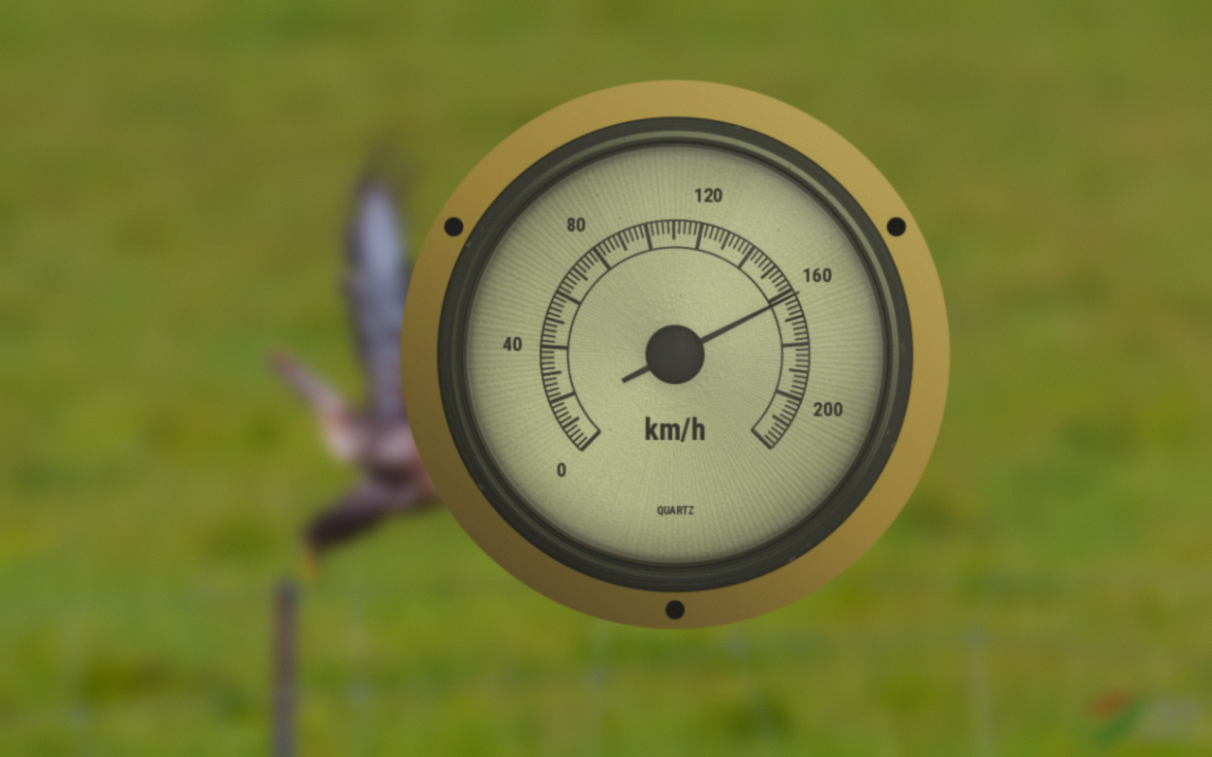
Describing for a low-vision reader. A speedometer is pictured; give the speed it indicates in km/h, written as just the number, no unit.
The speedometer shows 162
